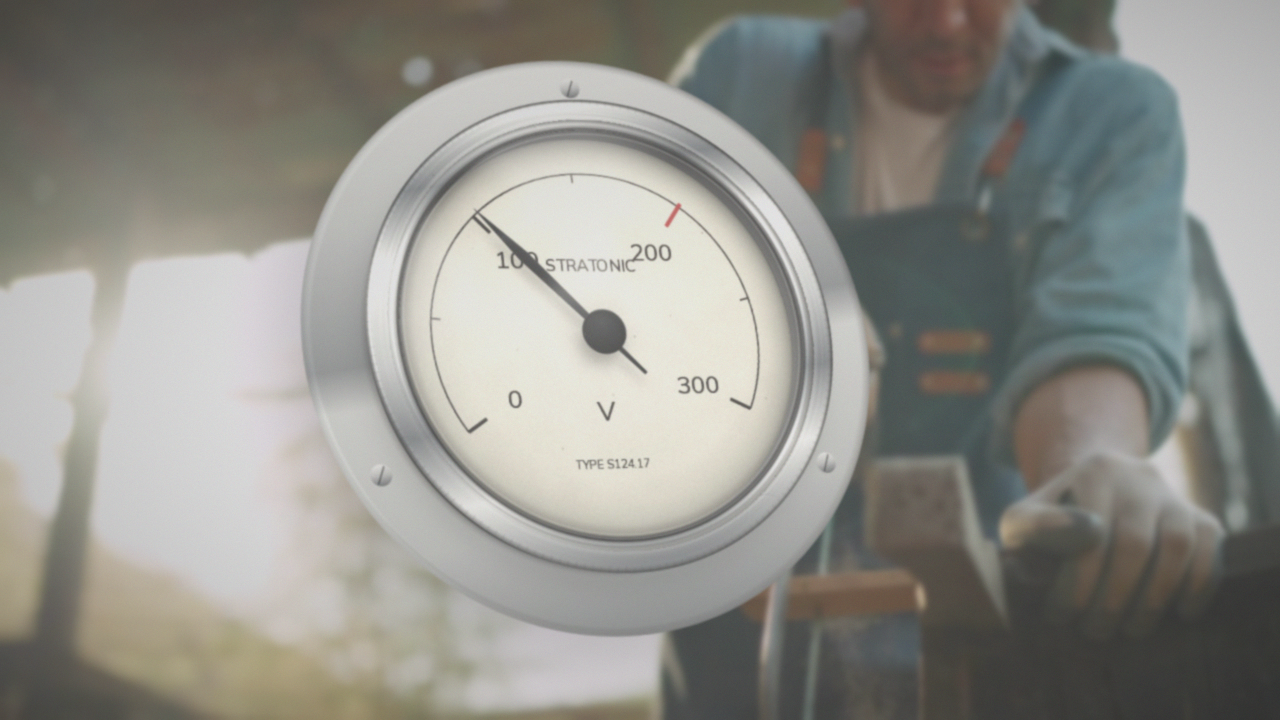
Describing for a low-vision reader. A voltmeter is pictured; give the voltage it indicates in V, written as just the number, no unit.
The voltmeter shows 100
